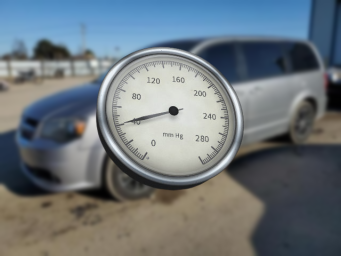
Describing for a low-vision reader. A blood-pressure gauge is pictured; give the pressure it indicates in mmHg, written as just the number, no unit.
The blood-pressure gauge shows 40
